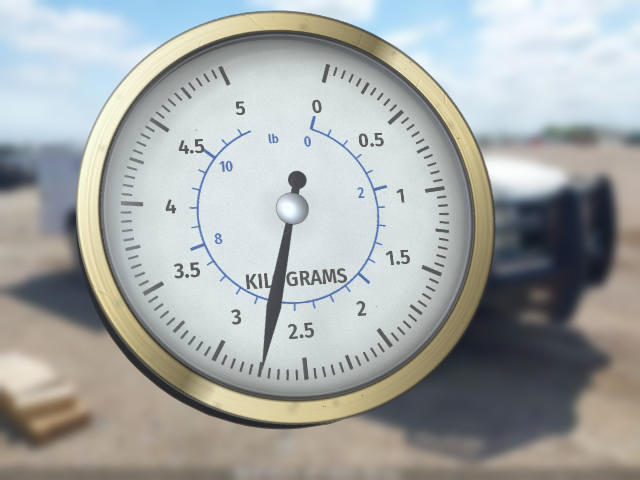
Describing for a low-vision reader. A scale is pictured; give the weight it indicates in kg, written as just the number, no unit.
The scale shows 2.75
